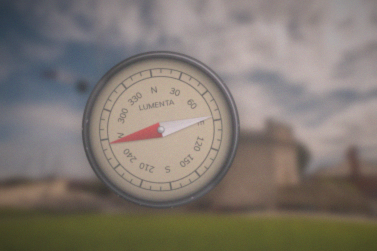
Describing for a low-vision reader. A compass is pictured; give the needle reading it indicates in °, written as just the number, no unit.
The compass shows 265
